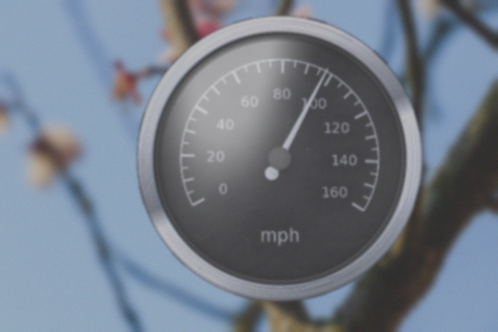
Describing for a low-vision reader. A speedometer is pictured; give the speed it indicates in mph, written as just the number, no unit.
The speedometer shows 97.5
